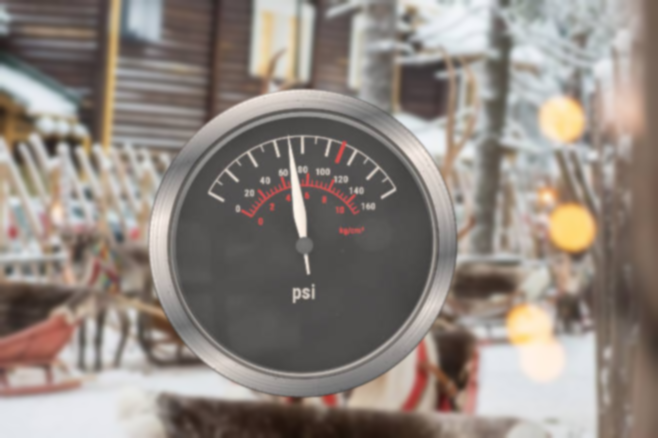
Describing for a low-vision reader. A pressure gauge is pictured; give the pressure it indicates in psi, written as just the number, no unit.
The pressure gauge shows 70
